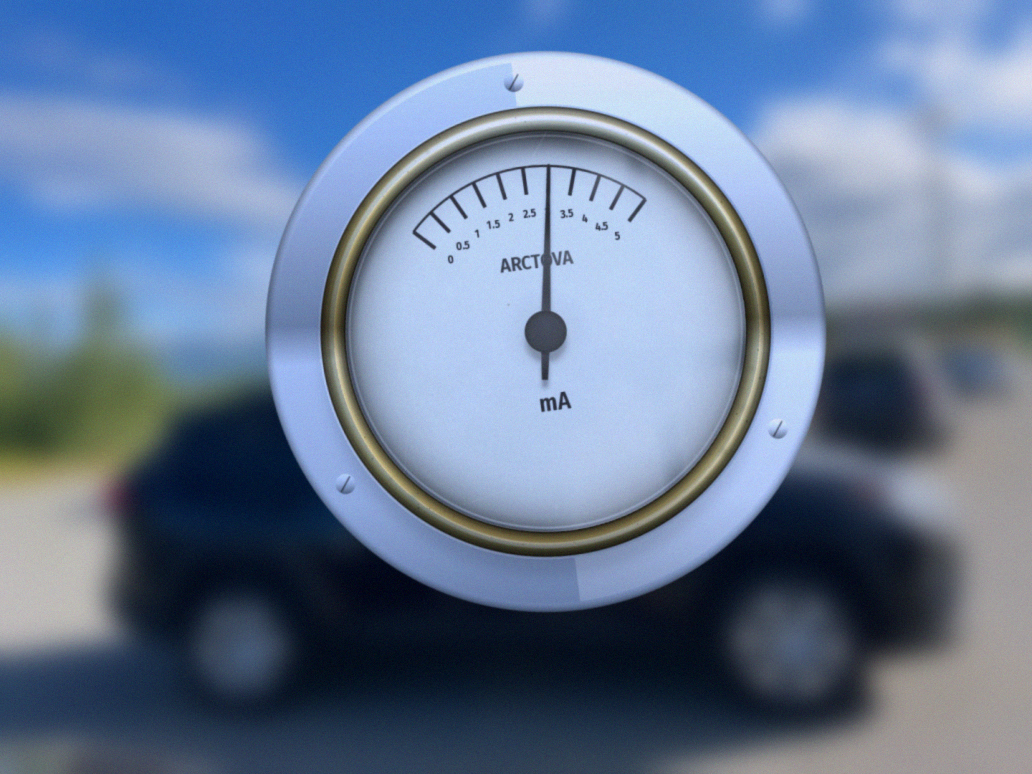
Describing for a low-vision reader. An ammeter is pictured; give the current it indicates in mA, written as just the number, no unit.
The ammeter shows 3
